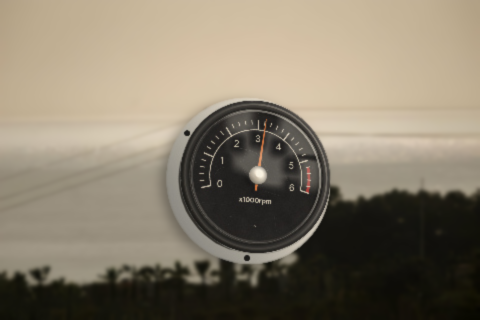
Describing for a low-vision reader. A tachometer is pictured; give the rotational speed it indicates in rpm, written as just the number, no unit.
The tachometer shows 3200
